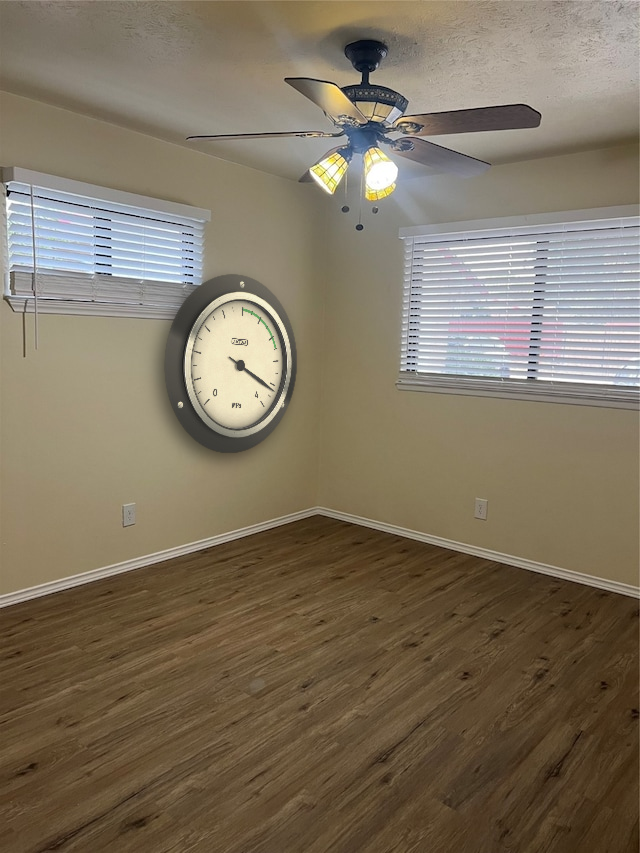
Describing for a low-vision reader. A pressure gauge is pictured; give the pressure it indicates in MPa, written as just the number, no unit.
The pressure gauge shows 3.7
